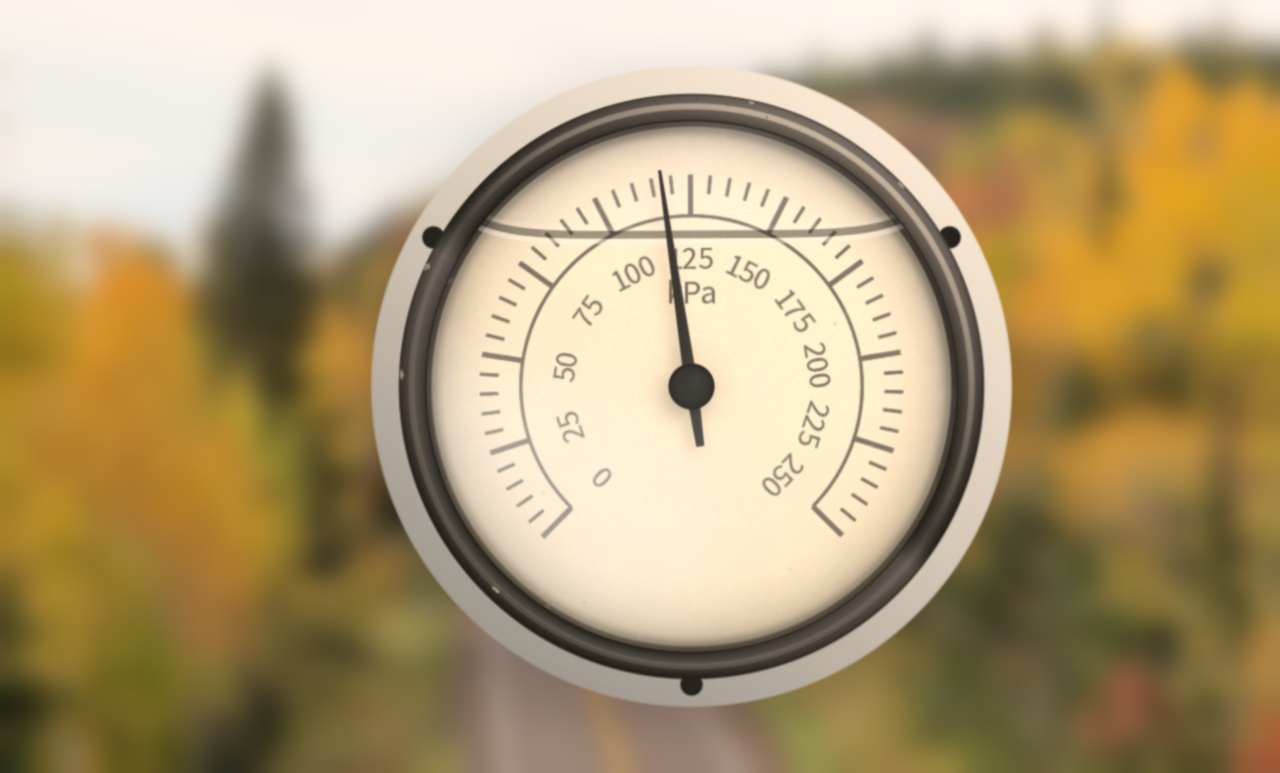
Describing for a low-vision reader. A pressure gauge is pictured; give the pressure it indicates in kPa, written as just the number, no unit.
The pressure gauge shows 117.5
